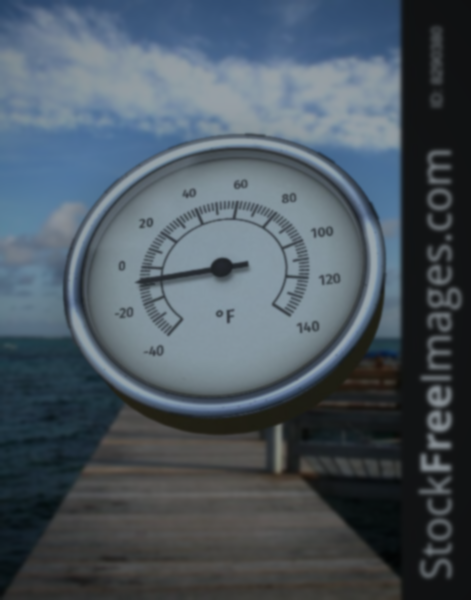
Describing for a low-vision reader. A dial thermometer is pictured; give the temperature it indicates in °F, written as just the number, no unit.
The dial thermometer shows -10
